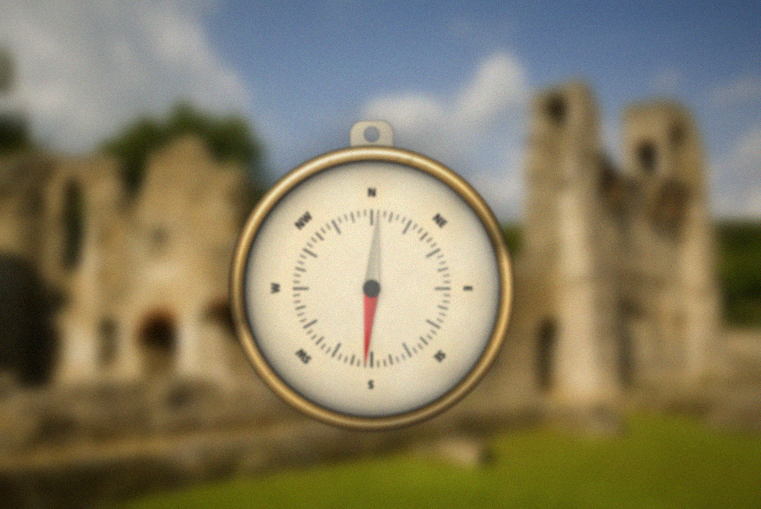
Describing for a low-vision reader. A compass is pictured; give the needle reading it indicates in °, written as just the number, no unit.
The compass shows 185
